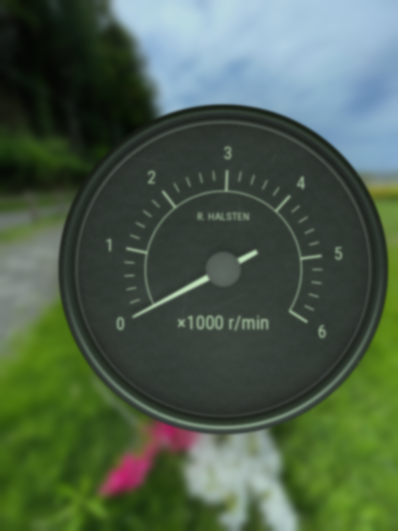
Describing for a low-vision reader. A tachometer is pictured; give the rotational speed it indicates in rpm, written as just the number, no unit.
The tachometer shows 0
